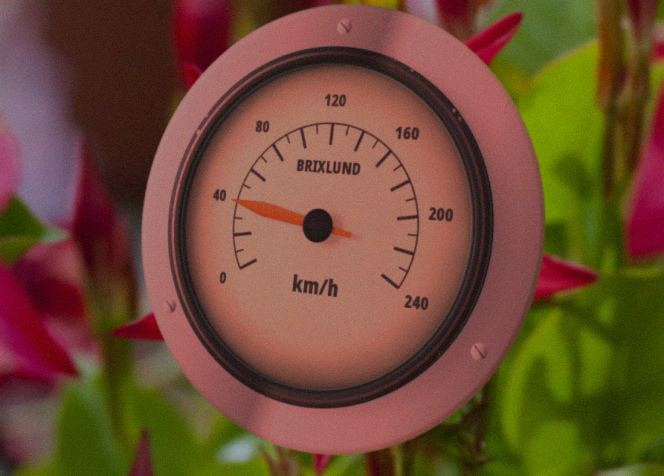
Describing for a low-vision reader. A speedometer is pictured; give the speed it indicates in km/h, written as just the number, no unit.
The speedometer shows 40
